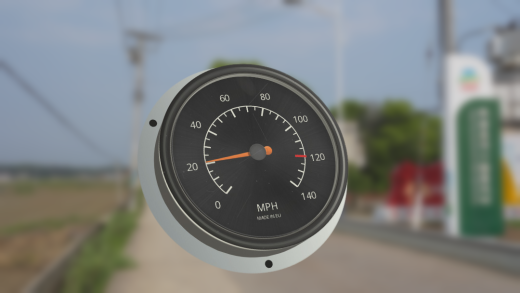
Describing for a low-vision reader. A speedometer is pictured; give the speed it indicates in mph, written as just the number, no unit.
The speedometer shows 20
